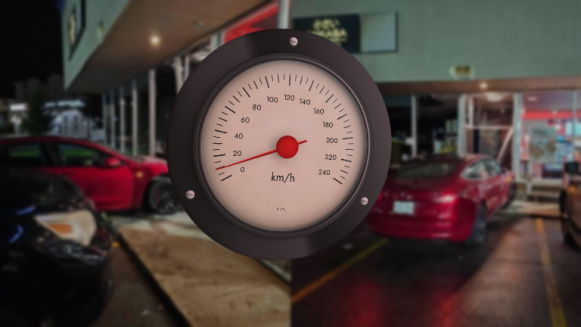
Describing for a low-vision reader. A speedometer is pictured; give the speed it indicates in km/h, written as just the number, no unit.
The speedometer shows 10
